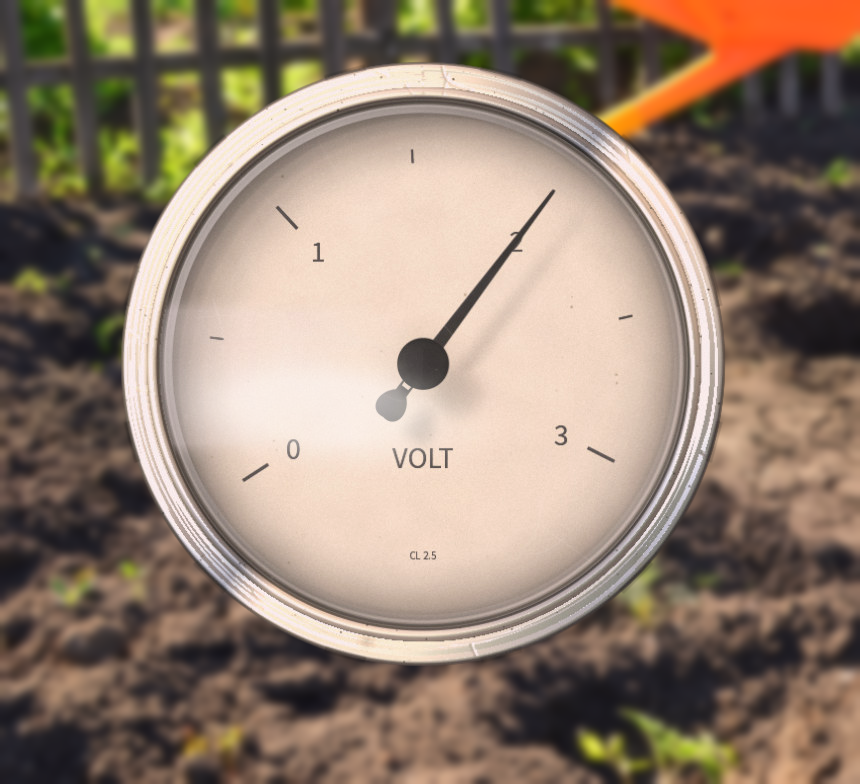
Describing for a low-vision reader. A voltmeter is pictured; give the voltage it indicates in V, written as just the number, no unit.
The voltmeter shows 2
